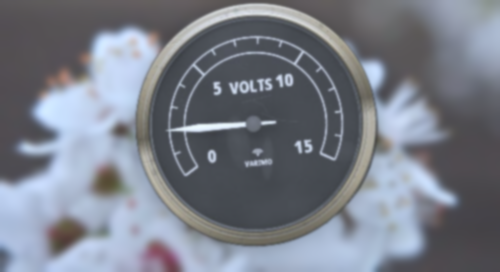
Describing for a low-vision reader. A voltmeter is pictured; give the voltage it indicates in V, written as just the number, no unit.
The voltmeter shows 2
